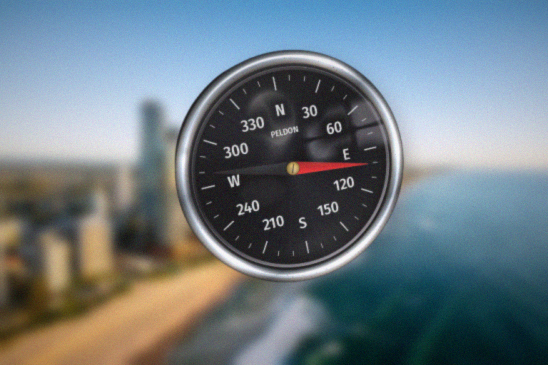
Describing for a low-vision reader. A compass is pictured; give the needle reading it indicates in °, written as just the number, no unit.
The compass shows 100
